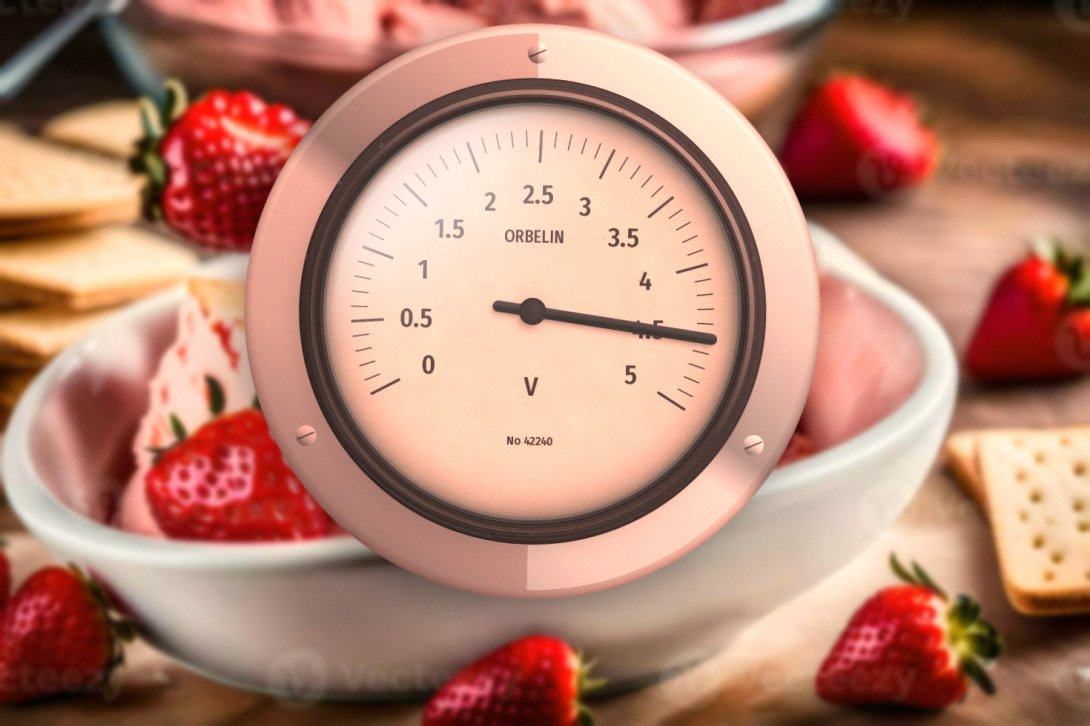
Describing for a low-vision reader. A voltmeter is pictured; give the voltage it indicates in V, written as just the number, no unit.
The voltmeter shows 4.5
